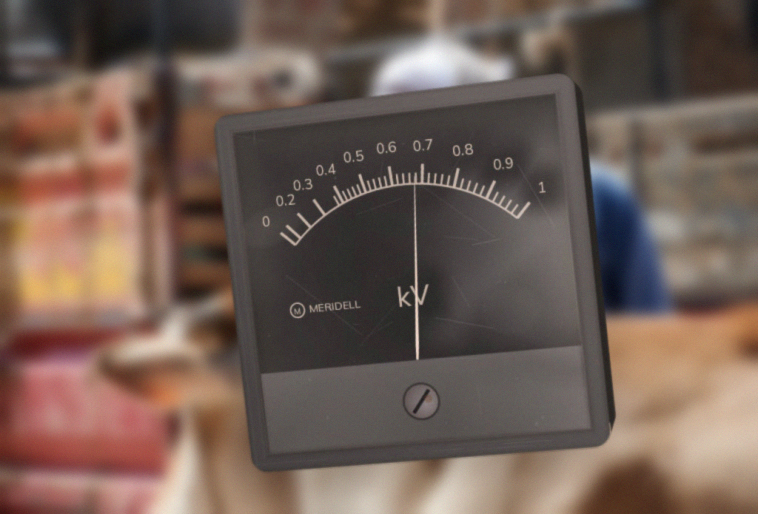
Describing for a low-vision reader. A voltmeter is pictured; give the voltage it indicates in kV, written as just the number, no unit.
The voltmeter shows 0.68
